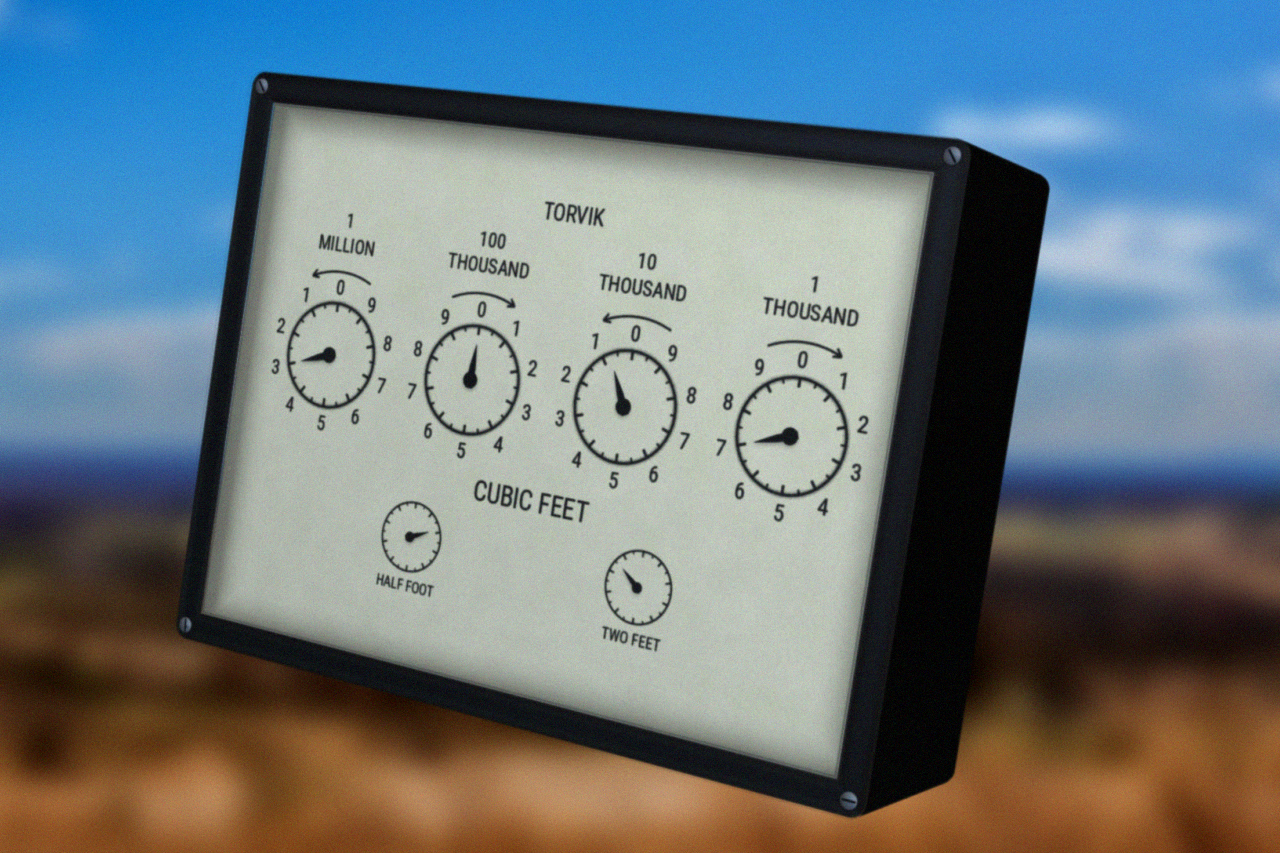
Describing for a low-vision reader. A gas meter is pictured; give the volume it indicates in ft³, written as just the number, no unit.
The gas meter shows 300700
